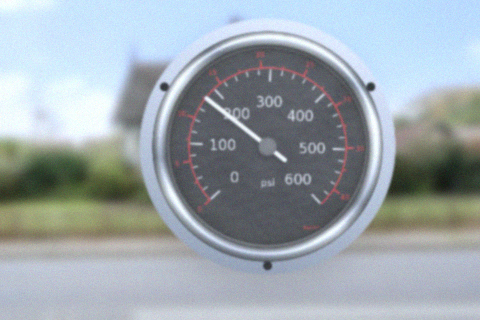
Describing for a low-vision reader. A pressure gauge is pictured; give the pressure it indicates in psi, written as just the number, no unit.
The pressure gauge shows 180
